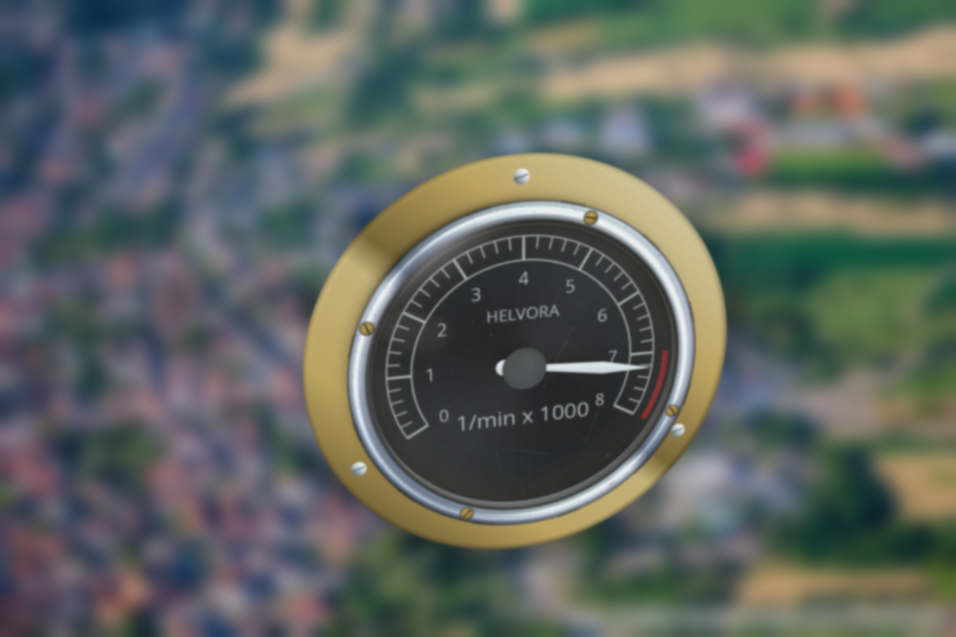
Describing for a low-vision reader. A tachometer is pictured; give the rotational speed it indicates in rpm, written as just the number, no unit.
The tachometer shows 7200
